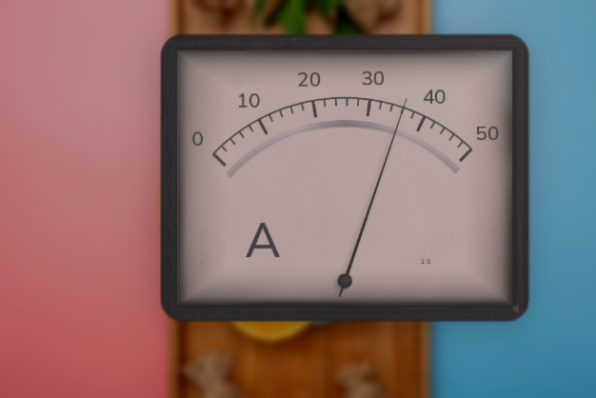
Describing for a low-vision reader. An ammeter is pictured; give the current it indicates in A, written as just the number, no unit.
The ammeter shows 36
